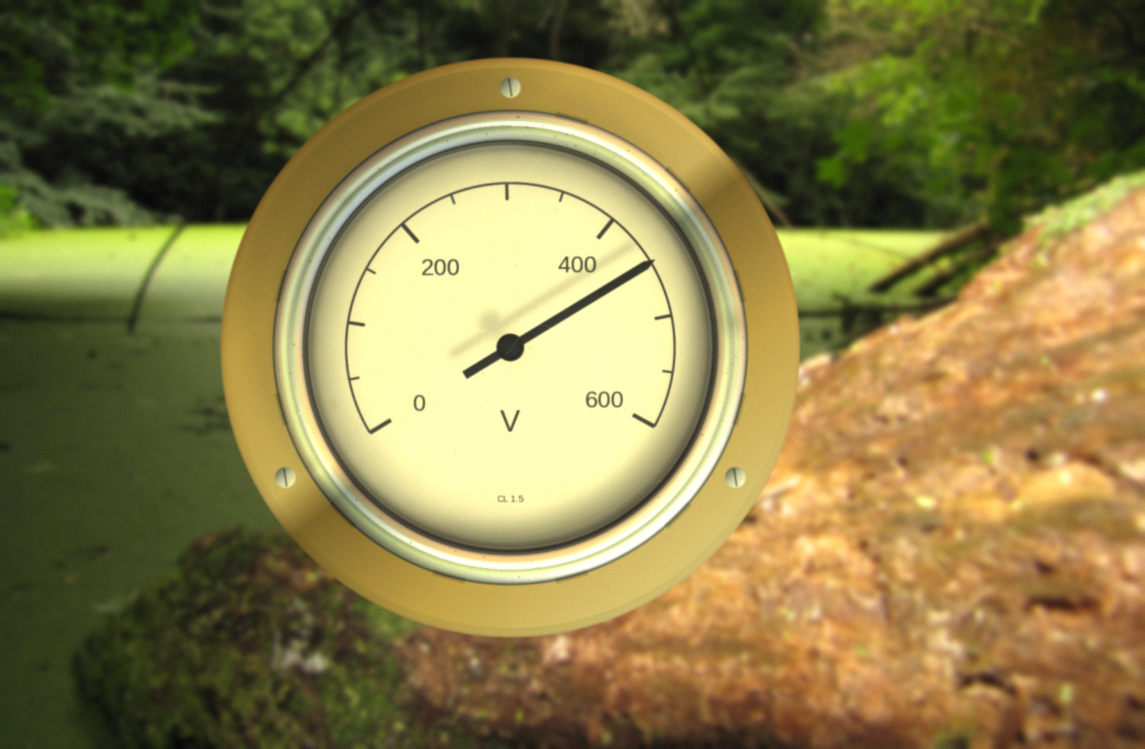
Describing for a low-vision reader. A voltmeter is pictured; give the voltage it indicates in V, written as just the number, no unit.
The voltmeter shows 450
